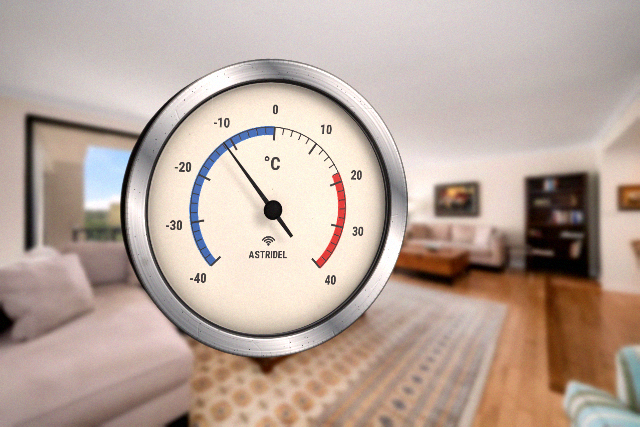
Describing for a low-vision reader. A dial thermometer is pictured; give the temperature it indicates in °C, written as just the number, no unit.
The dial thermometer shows -12
